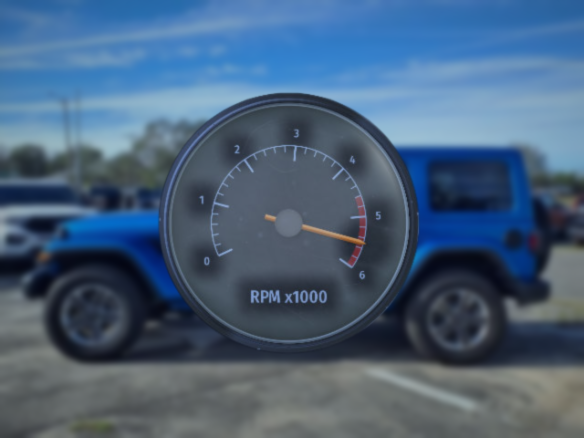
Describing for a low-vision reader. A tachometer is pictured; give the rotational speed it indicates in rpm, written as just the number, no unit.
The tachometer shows 5500
